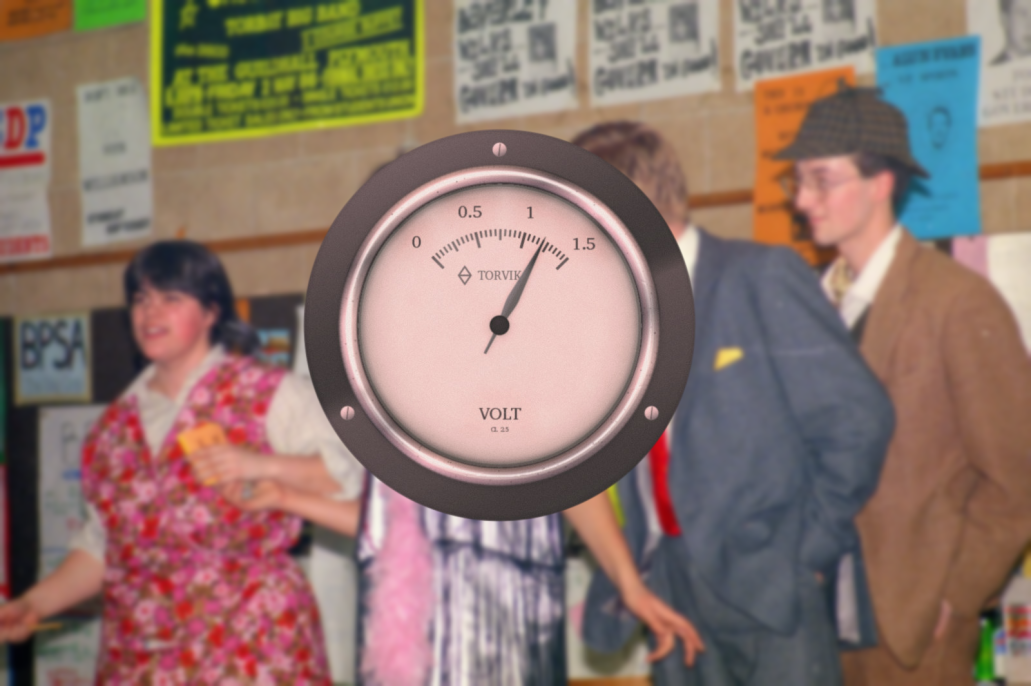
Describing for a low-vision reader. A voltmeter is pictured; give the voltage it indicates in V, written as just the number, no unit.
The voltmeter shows 1.2
